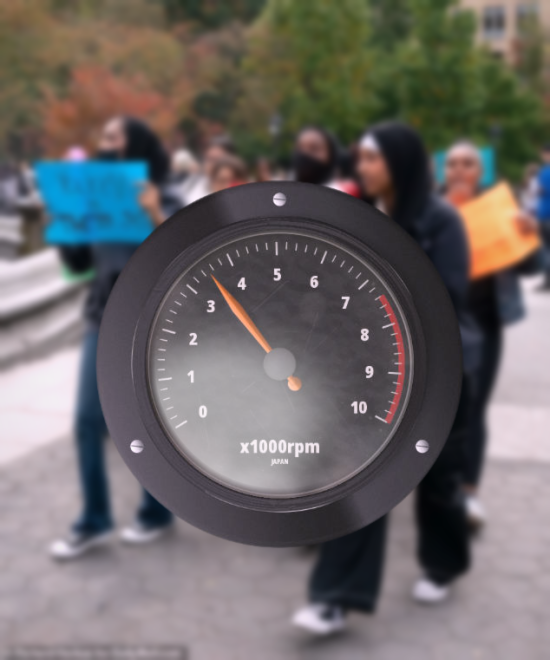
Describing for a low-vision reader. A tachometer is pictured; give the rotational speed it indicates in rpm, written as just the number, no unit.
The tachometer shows 3500
